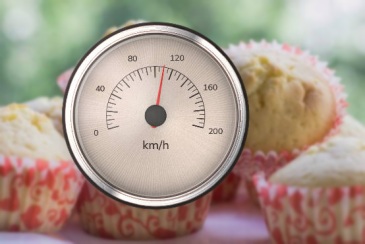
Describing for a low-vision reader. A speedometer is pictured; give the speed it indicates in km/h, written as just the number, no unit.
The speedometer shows 110
